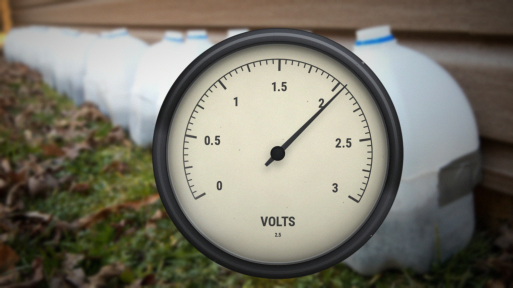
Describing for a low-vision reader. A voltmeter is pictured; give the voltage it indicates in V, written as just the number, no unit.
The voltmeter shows 2.05
